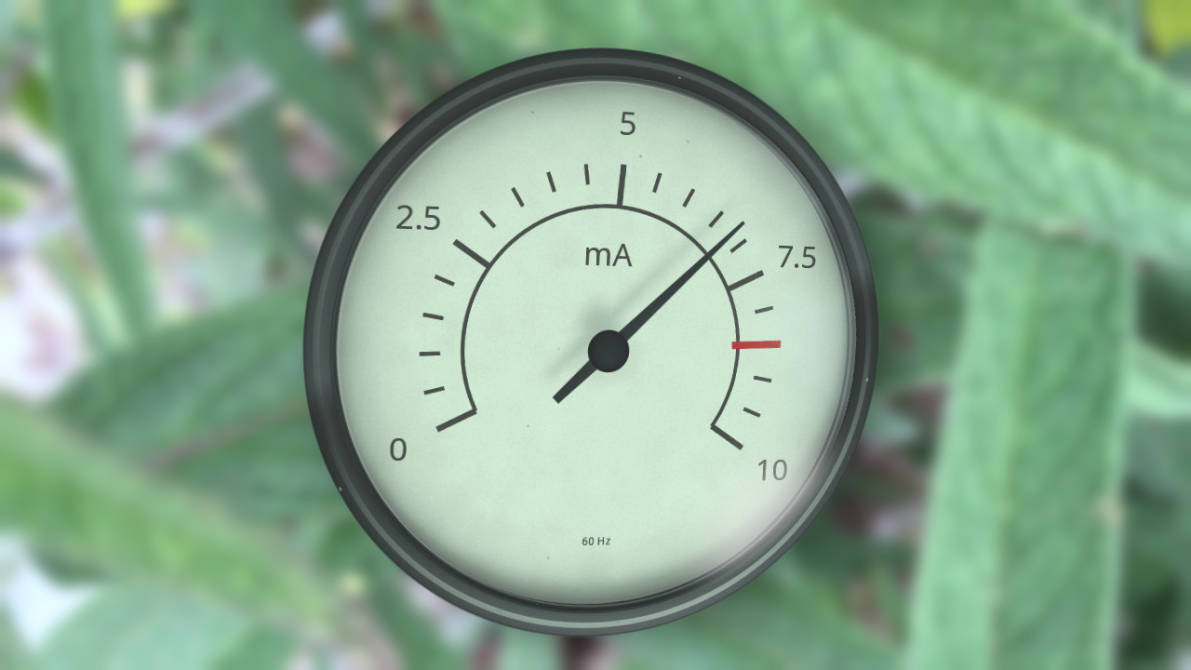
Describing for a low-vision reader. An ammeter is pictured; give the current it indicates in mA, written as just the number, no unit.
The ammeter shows 6.75
